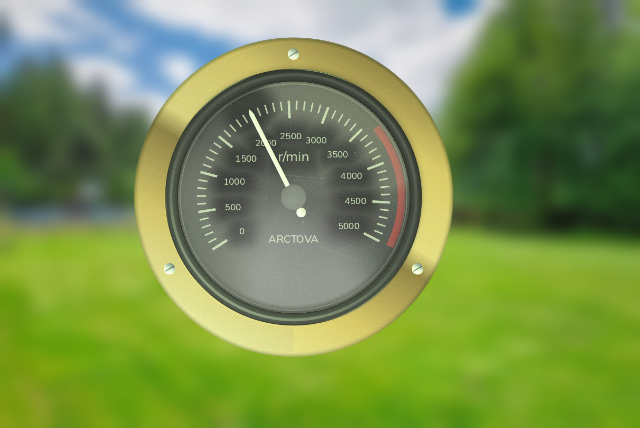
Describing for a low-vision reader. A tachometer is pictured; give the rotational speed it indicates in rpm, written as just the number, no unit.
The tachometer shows 2000
